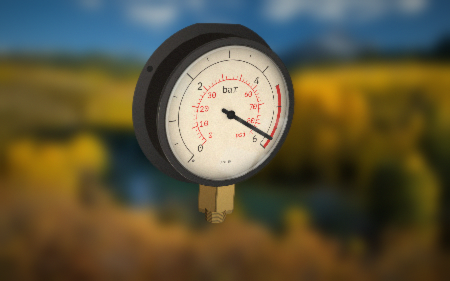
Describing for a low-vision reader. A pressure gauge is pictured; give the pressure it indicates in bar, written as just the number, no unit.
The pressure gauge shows 5.75
